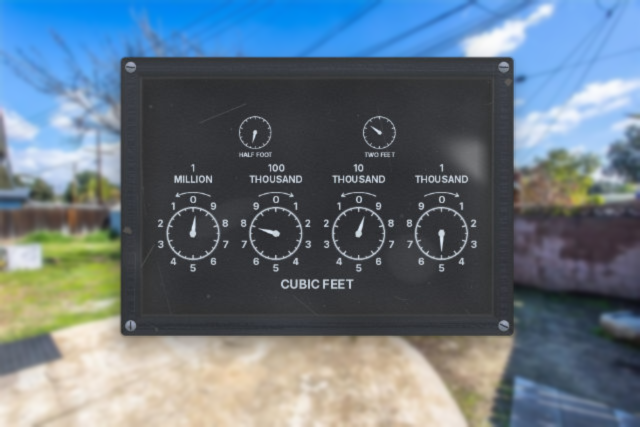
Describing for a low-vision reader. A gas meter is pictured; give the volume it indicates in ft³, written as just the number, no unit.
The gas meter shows 979500
